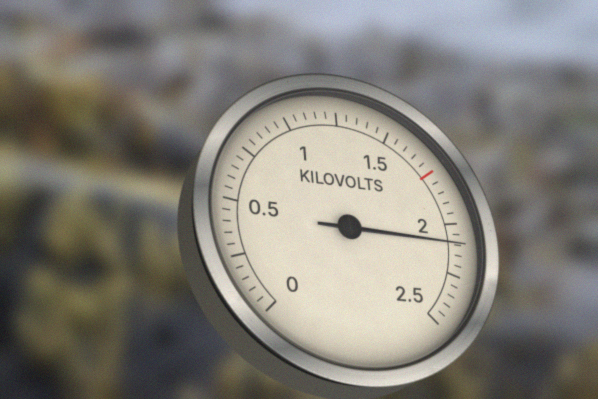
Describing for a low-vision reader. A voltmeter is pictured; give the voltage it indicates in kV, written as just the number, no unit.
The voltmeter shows 2.1
